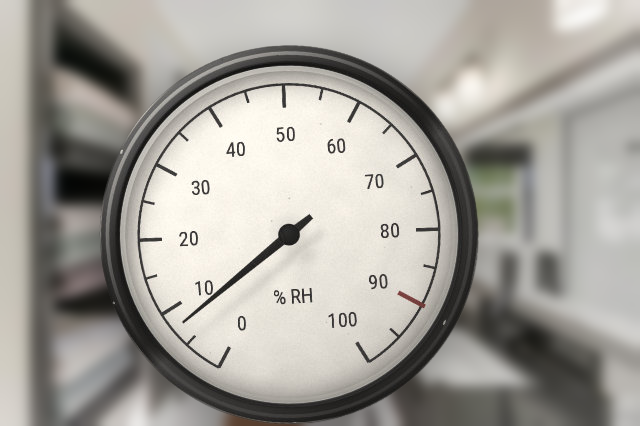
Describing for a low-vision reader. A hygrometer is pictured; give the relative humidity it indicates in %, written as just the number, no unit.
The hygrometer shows 7.5
